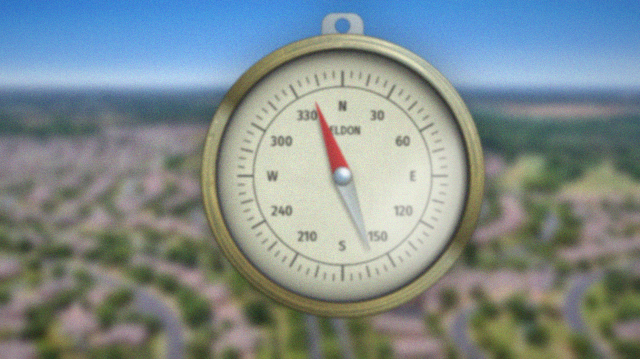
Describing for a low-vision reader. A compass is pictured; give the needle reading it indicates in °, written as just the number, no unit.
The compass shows 340
